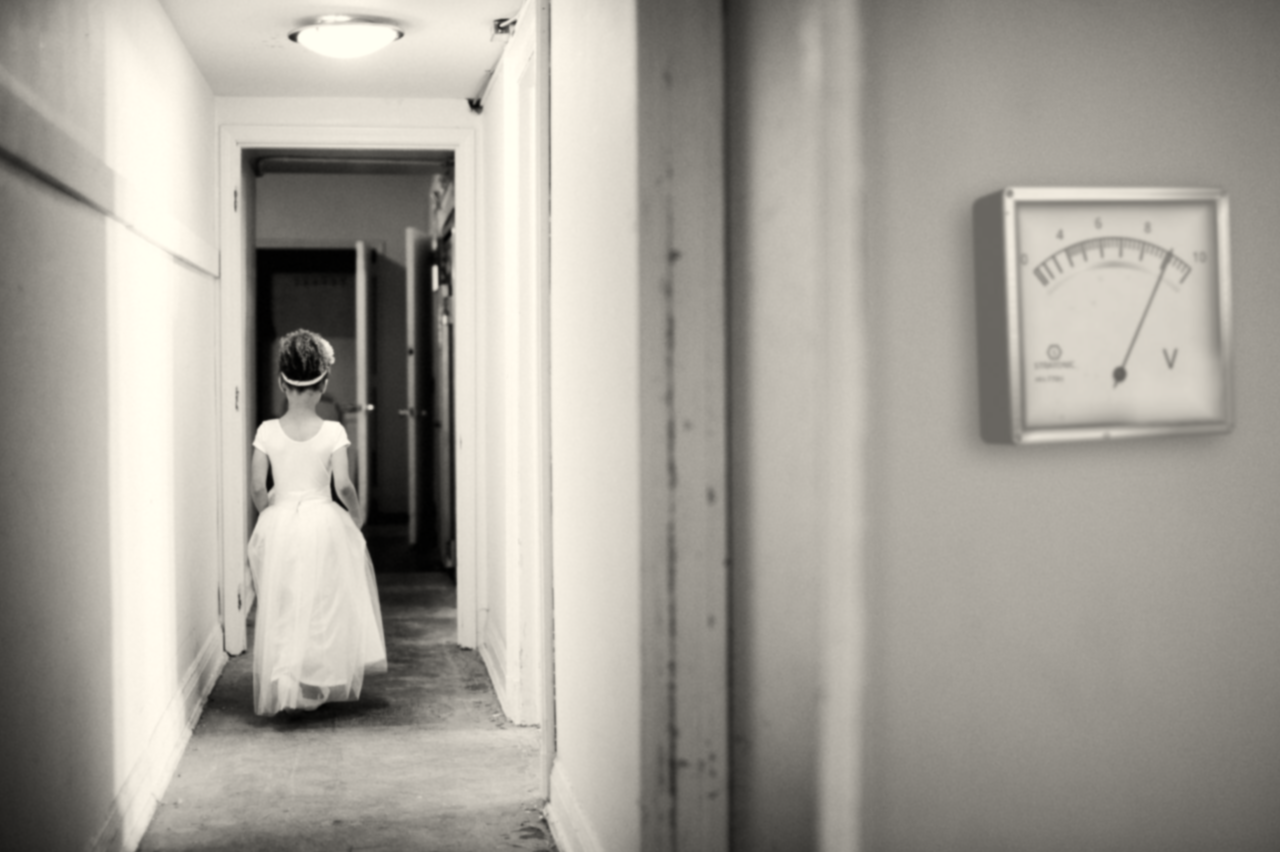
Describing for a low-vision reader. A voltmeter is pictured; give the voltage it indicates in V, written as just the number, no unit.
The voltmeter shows 9
